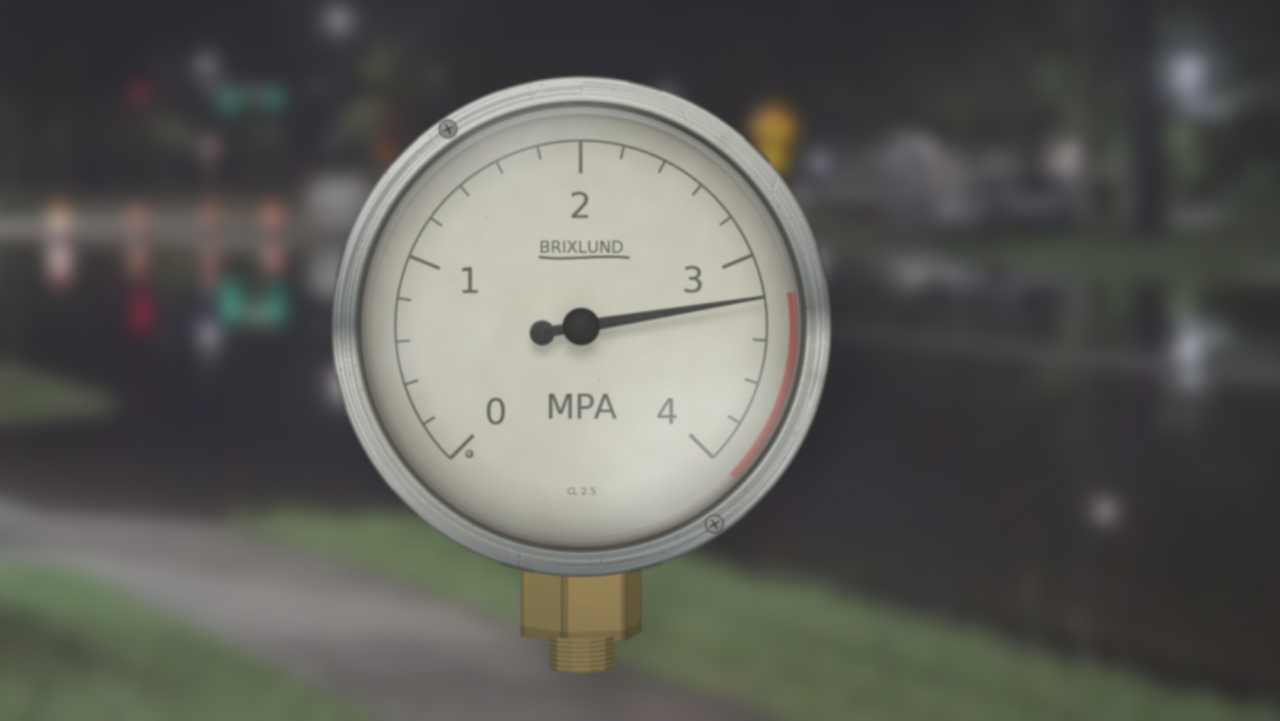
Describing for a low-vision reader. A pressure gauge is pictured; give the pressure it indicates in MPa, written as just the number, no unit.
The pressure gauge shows 3.2
